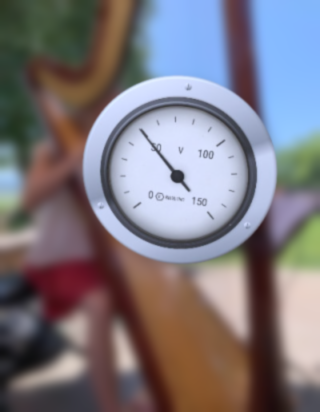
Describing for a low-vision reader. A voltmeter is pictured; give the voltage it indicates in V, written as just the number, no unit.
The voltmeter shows 50
